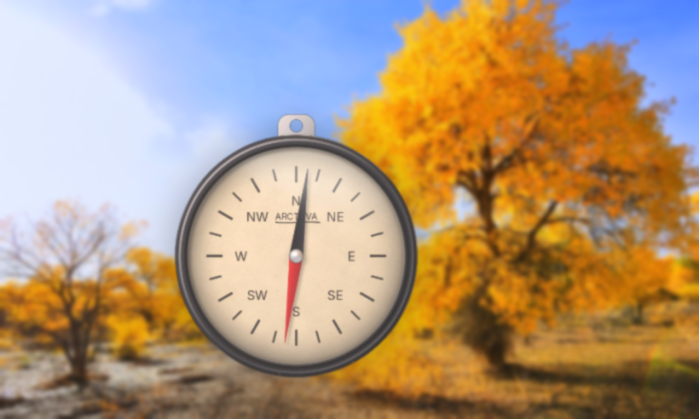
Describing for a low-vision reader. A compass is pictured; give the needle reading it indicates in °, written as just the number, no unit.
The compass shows 187.5
